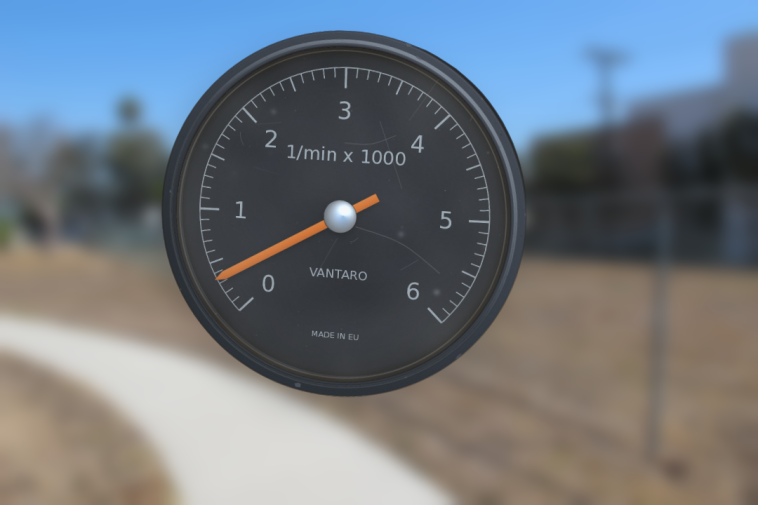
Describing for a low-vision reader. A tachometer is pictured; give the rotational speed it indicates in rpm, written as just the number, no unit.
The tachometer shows 350
